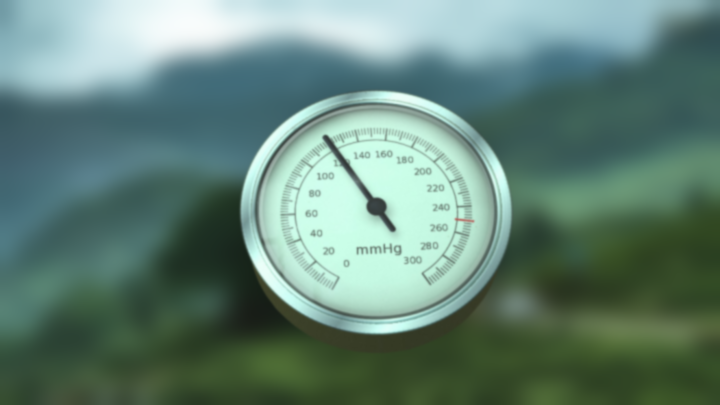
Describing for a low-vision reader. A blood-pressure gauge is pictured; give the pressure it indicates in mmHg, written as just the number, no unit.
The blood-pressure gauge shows 120
